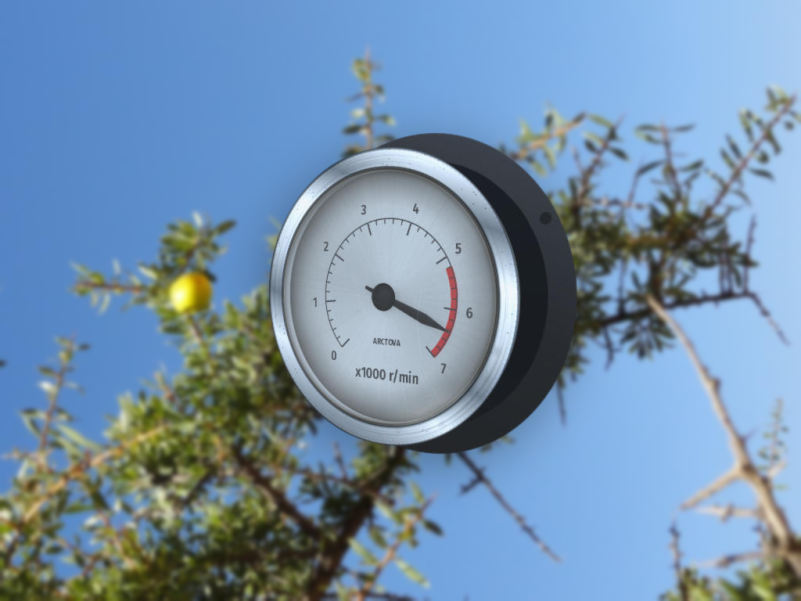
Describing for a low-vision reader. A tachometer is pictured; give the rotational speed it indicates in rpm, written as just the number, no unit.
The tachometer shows 6400
